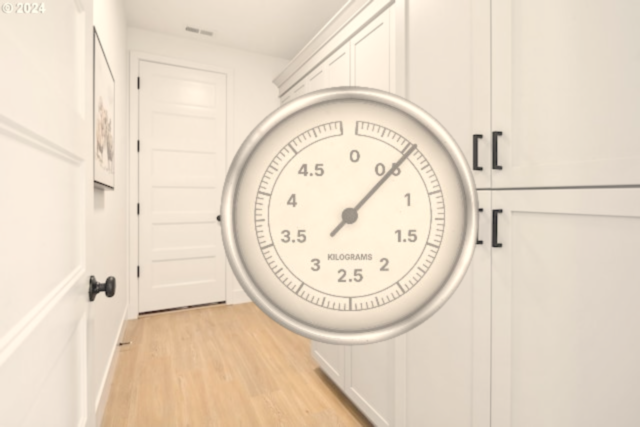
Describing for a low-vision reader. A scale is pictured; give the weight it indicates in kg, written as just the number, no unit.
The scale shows 0.55
